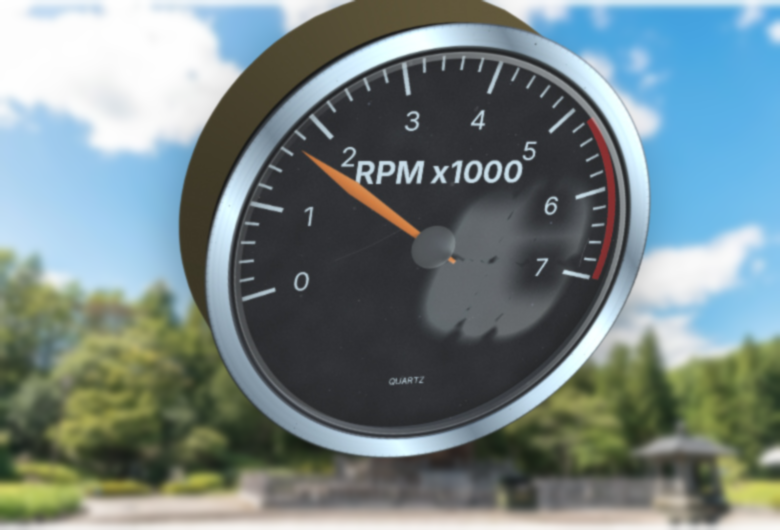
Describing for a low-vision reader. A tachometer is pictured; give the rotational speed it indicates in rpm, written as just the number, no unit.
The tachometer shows 1700
